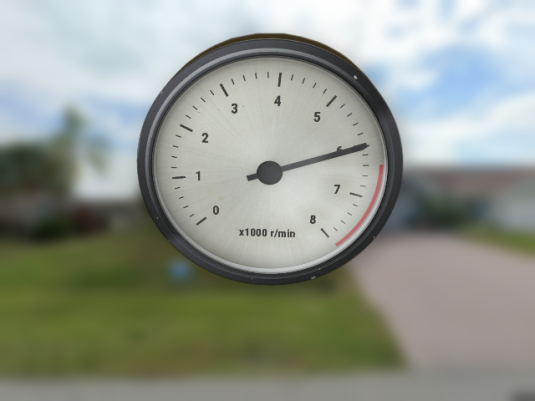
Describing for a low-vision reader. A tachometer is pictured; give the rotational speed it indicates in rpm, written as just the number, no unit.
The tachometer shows 6000
